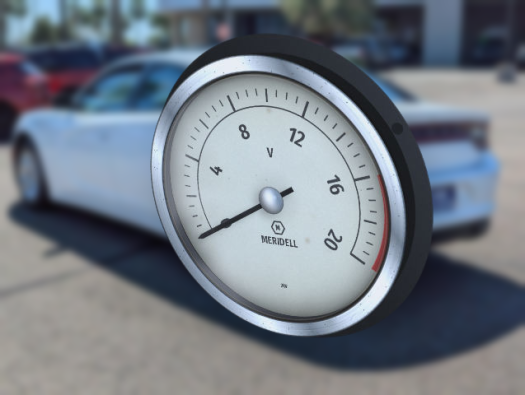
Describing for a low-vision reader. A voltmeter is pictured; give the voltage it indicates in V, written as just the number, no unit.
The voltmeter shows 0
